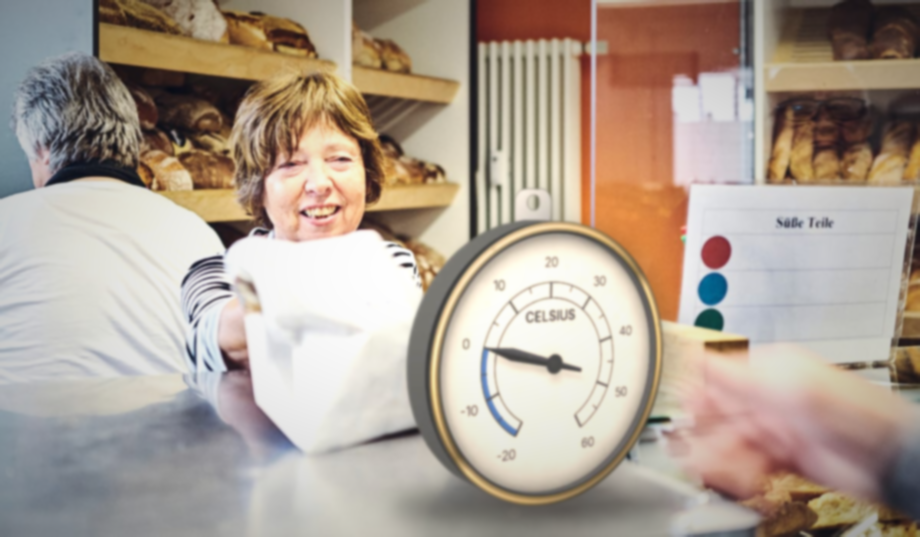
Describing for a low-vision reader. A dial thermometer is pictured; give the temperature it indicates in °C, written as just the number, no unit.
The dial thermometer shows 0
